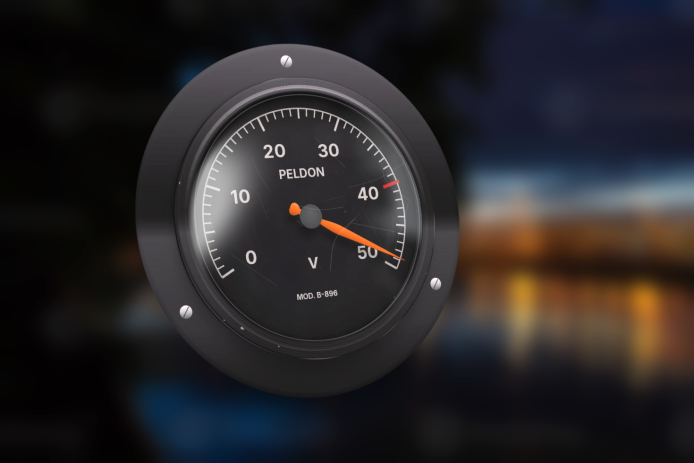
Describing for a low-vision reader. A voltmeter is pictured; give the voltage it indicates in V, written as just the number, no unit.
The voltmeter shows 49
